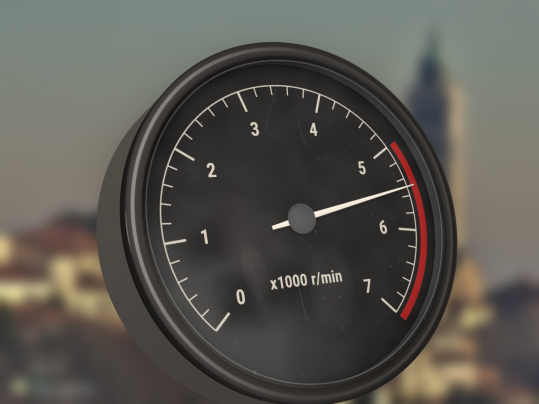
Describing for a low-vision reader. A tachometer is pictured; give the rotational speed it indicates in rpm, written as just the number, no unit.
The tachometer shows 5500
